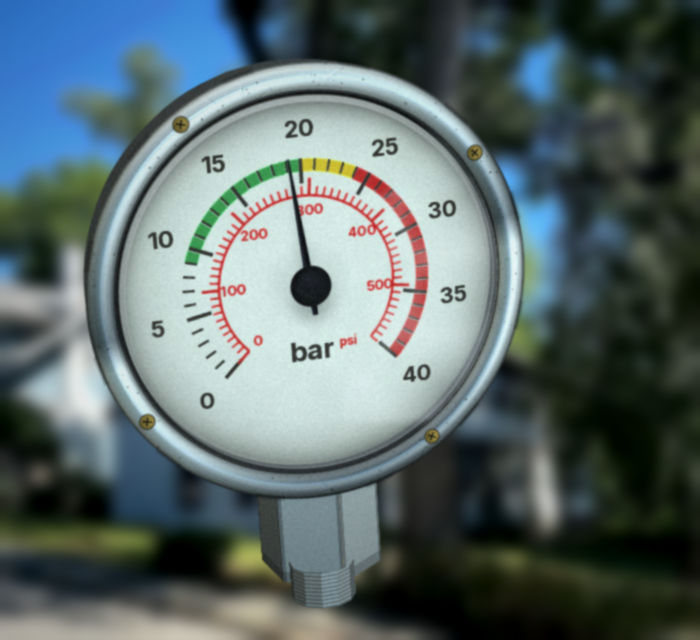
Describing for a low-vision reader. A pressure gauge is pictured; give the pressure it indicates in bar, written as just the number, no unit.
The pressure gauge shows 19
